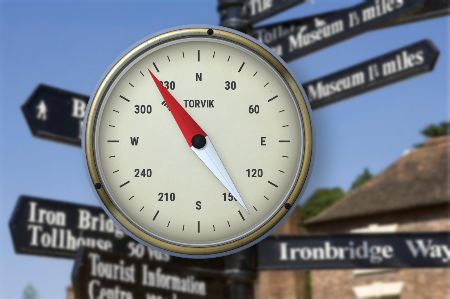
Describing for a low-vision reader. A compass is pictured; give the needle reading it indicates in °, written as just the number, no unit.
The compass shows 325
